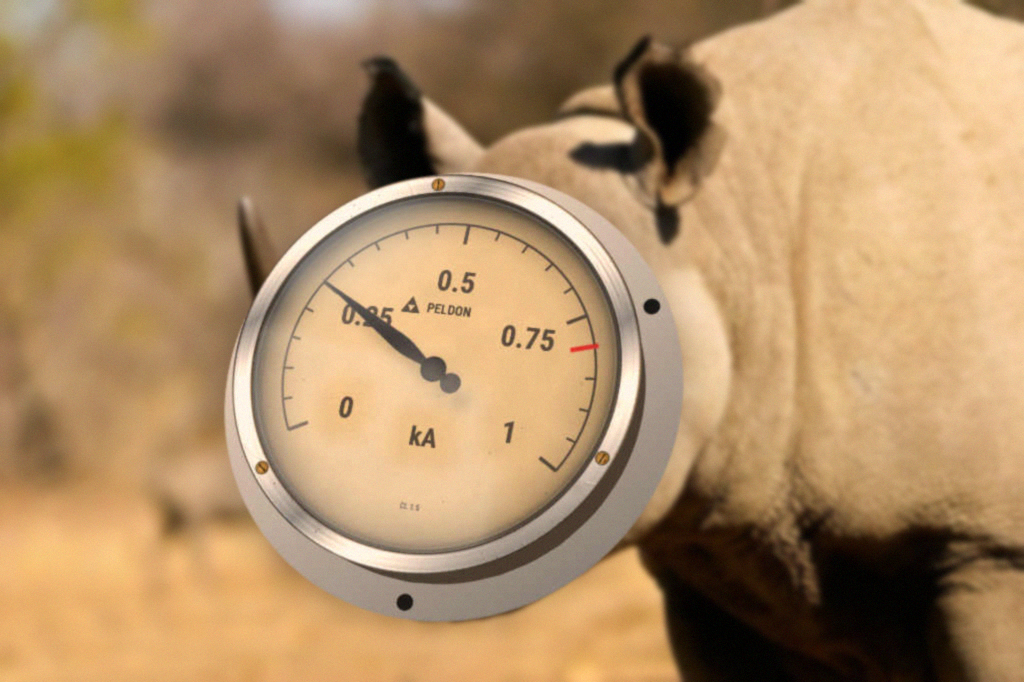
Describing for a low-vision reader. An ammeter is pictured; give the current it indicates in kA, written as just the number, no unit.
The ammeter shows 0.25
